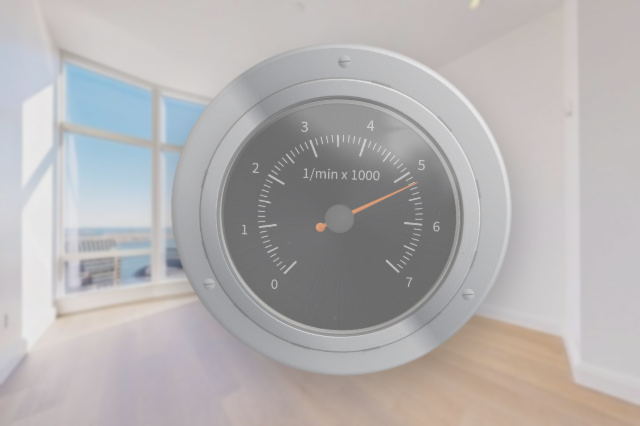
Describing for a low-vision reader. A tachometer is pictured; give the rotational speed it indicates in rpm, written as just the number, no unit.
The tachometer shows 5200
